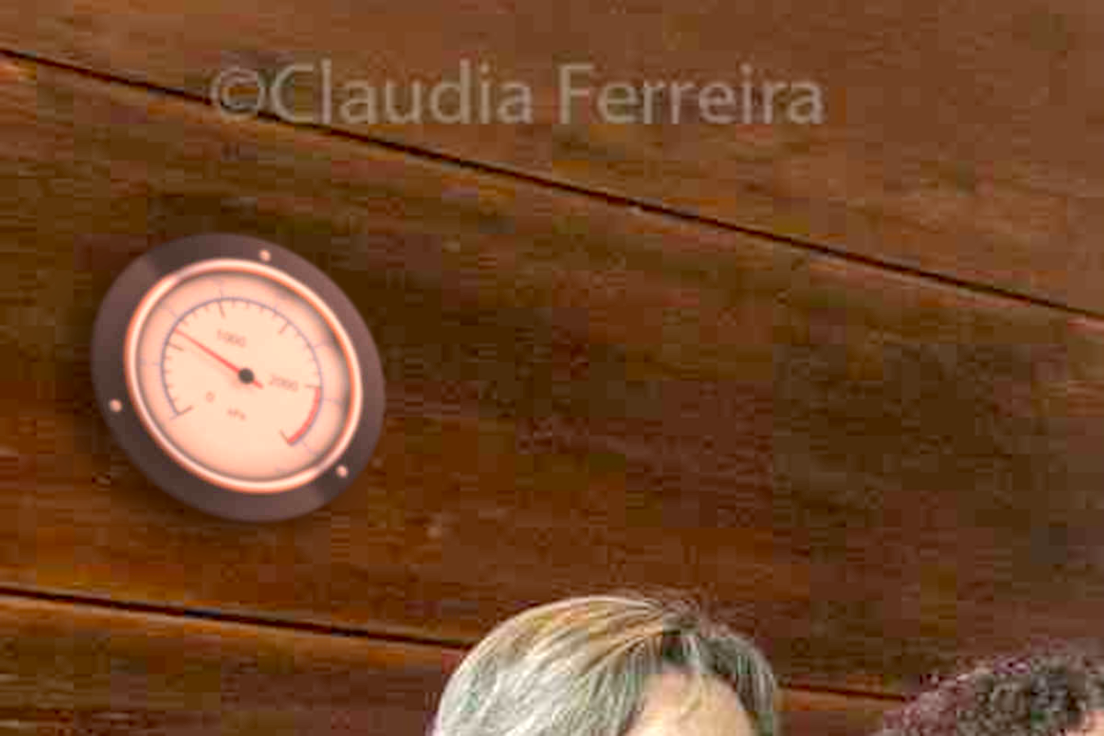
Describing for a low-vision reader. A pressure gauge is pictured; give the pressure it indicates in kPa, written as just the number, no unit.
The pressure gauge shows 600
